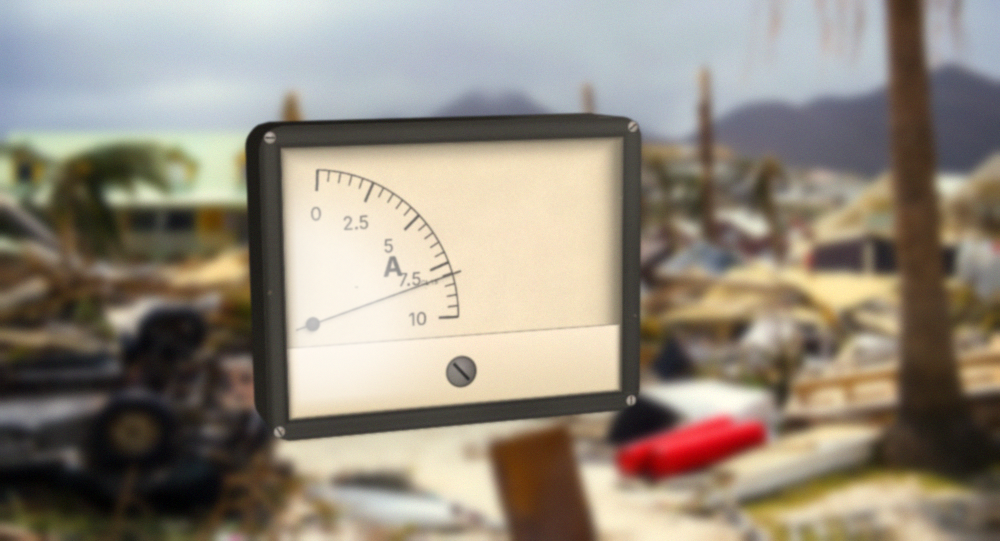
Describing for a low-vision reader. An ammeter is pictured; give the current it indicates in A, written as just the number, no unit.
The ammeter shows 8
